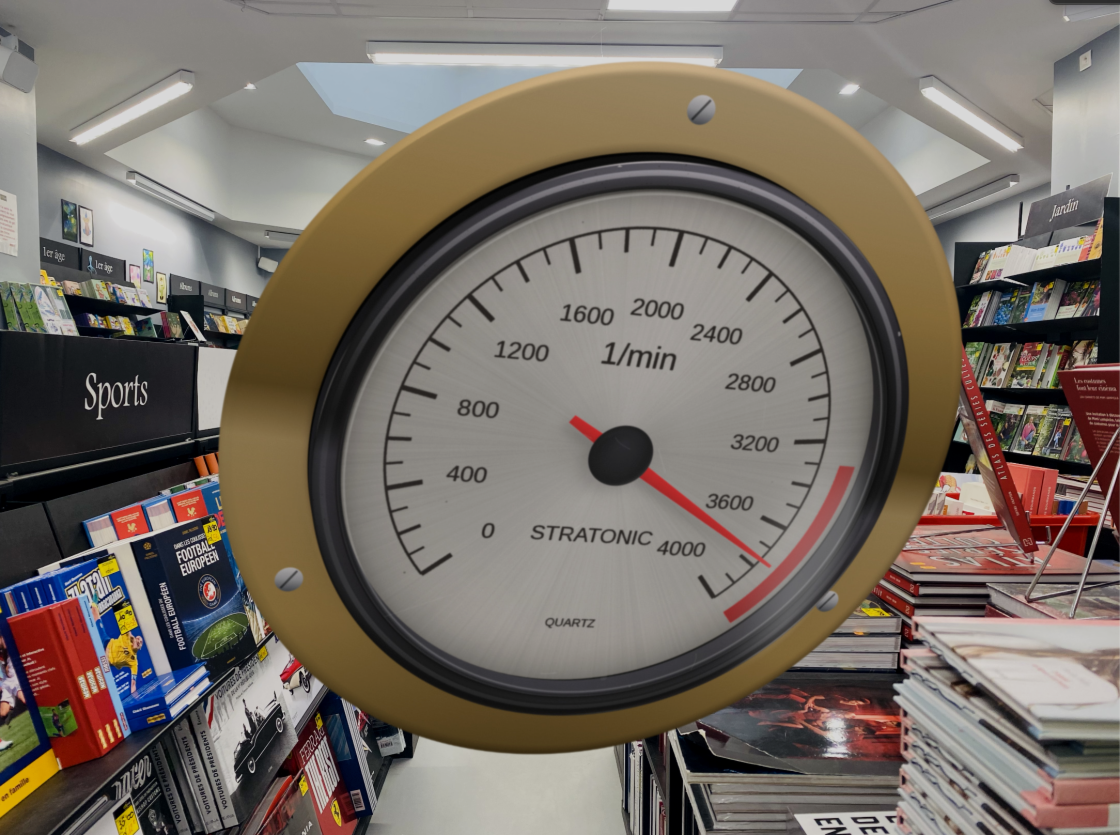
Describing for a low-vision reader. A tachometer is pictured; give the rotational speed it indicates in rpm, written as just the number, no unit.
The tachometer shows 3750
